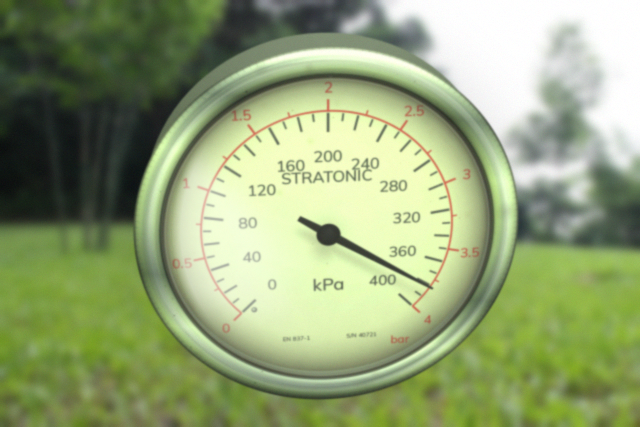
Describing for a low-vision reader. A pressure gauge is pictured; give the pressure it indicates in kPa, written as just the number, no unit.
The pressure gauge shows 380
